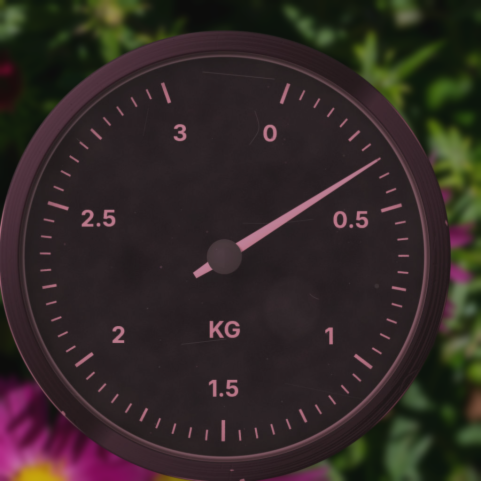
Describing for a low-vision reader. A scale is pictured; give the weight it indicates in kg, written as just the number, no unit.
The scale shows 0.35
